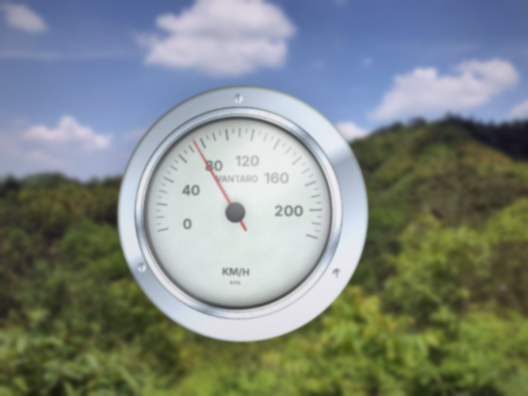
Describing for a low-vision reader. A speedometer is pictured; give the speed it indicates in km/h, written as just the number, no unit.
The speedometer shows 75
